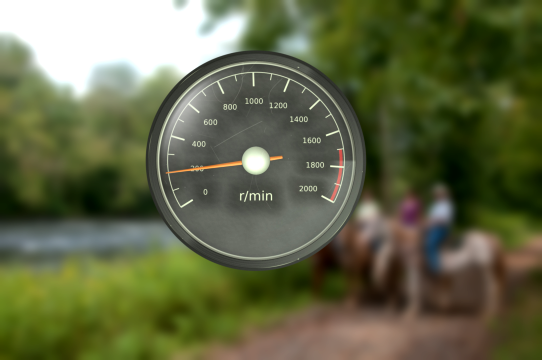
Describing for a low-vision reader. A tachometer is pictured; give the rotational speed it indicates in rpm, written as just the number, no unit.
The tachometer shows 200
